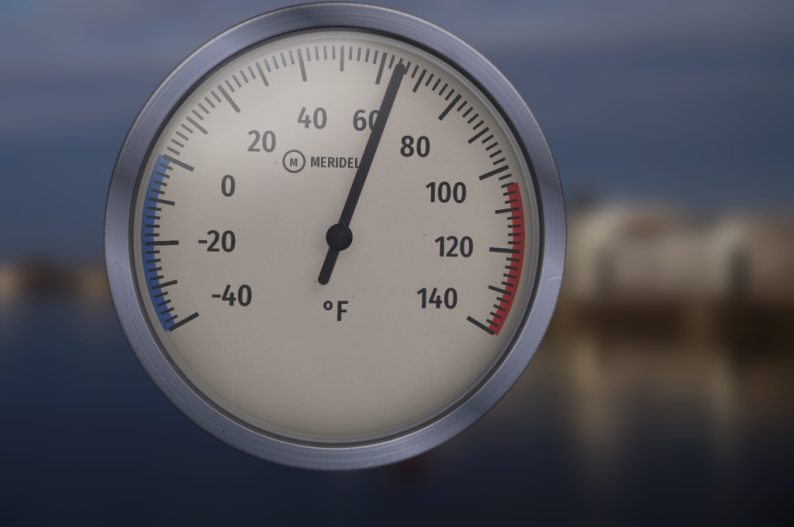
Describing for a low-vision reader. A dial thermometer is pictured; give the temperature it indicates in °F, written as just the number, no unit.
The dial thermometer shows 64
